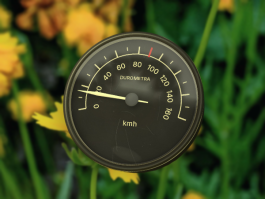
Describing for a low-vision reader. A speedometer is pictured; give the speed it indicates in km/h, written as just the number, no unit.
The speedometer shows 15
